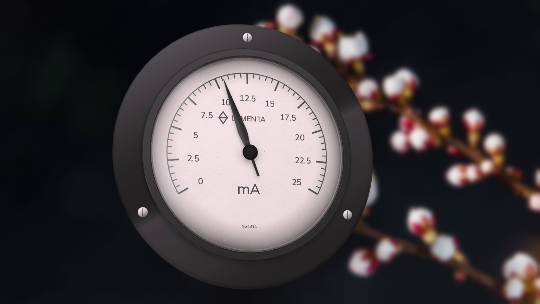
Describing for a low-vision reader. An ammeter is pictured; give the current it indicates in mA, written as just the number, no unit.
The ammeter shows 10.5
